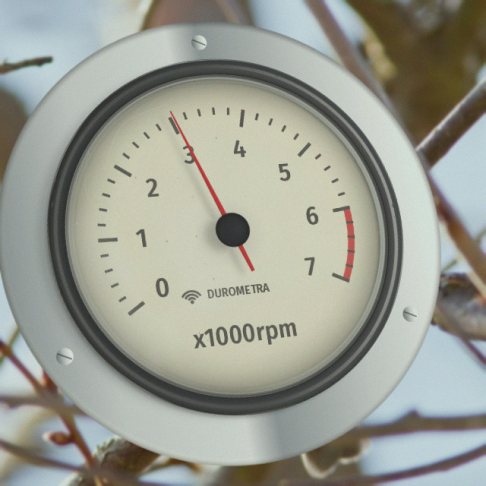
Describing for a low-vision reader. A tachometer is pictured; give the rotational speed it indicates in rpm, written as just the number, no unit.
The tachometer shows 3000
